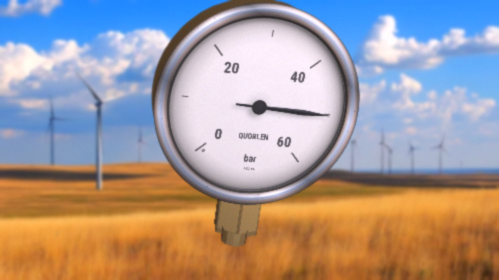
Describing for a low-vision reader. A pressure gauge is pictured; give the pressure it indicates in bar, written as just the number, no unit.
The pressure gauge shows 50
